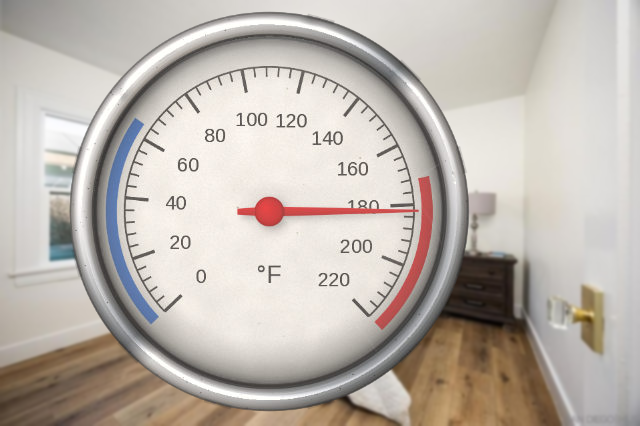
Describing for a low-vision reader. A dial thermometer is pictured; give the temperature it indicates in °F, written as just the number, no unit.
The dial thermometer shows 182
